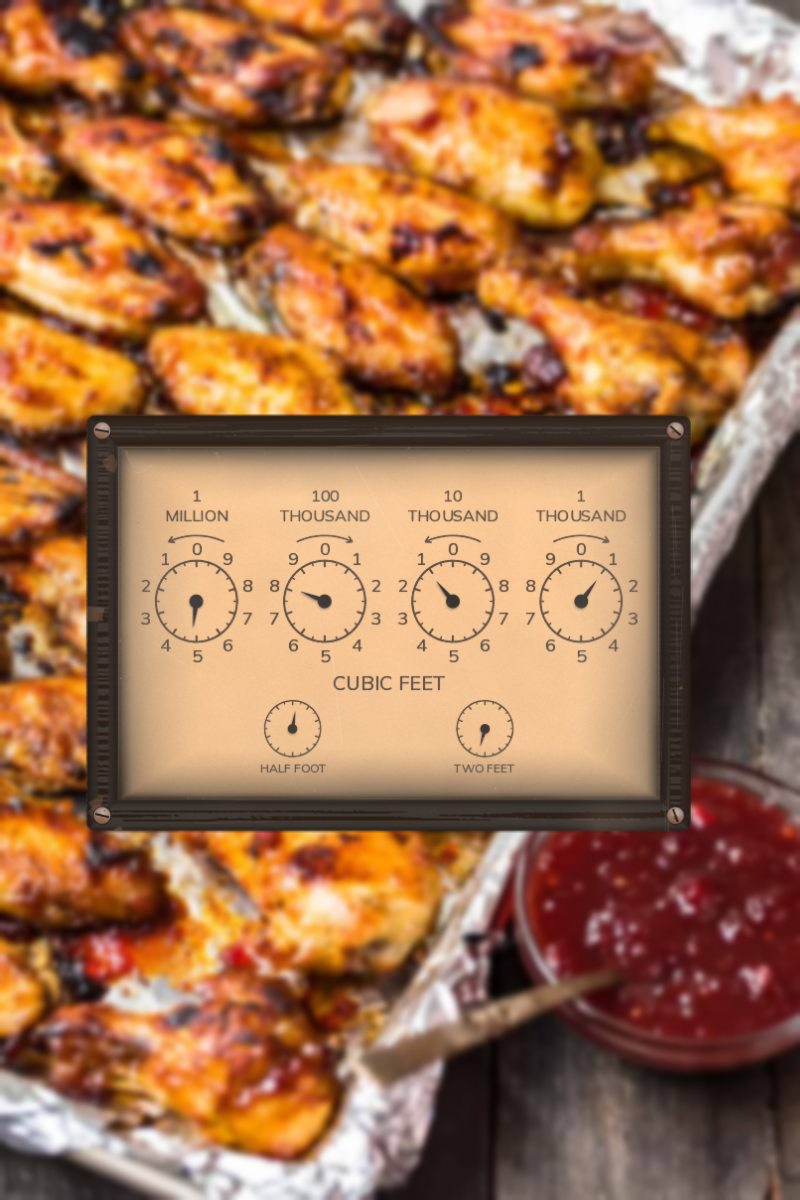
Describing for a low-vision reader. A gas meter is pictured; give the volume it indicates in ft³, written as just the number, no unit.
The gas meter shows 481100
